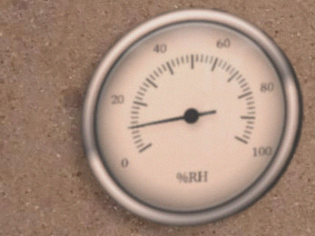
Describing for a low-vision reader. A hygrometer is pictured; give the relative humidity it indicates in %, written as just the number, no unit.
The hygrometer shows 10
